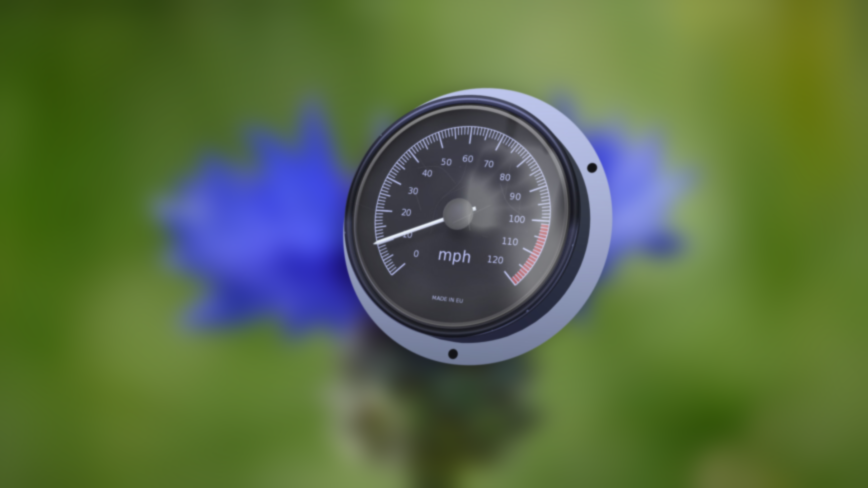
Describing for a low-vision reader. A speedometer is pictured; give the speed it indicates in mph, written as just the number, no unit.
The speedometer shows 10
